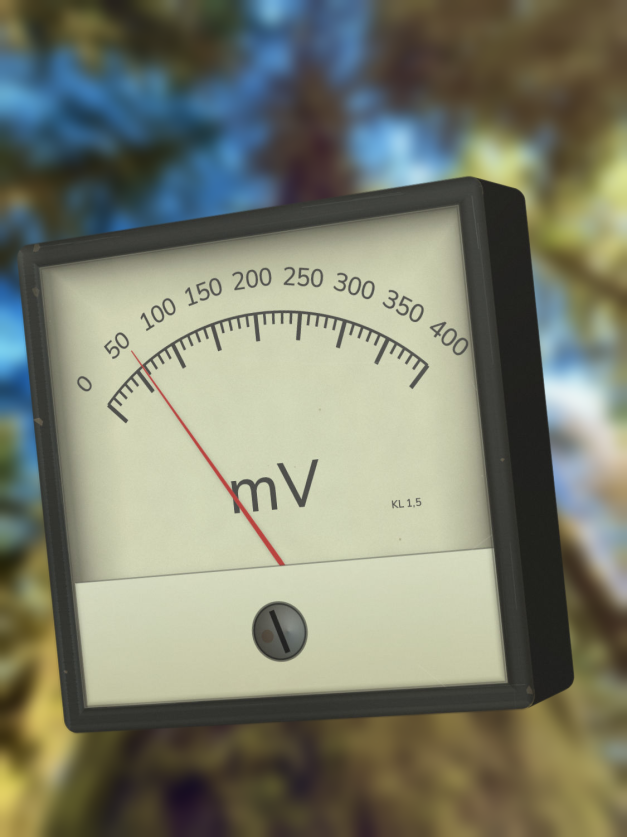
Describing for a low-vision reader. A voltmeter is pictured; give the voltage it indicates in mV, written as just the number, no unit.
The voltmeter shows 60
